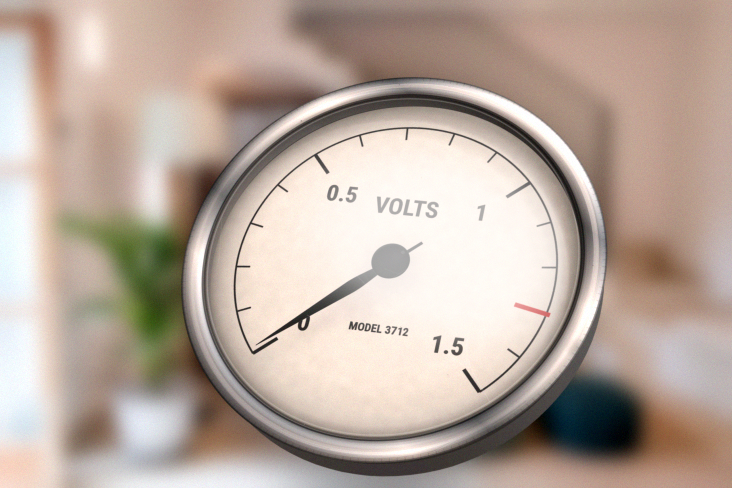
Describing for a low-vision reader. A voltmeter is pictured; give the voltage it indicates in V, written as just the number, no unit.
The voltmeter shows 0
